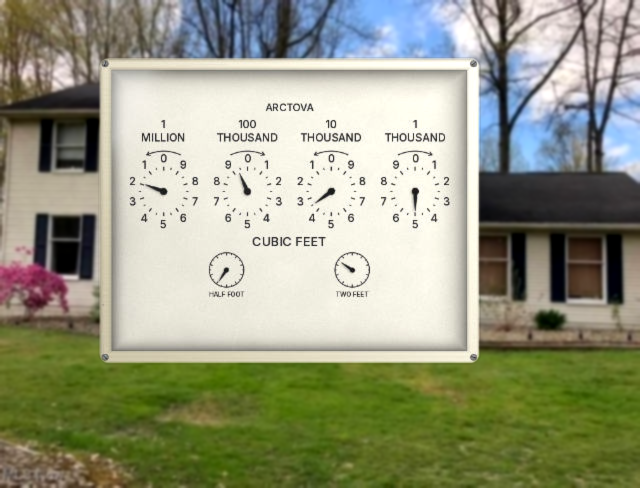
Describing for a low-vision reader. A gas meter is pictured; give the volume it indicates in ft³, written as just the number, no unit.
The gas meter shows 193500
